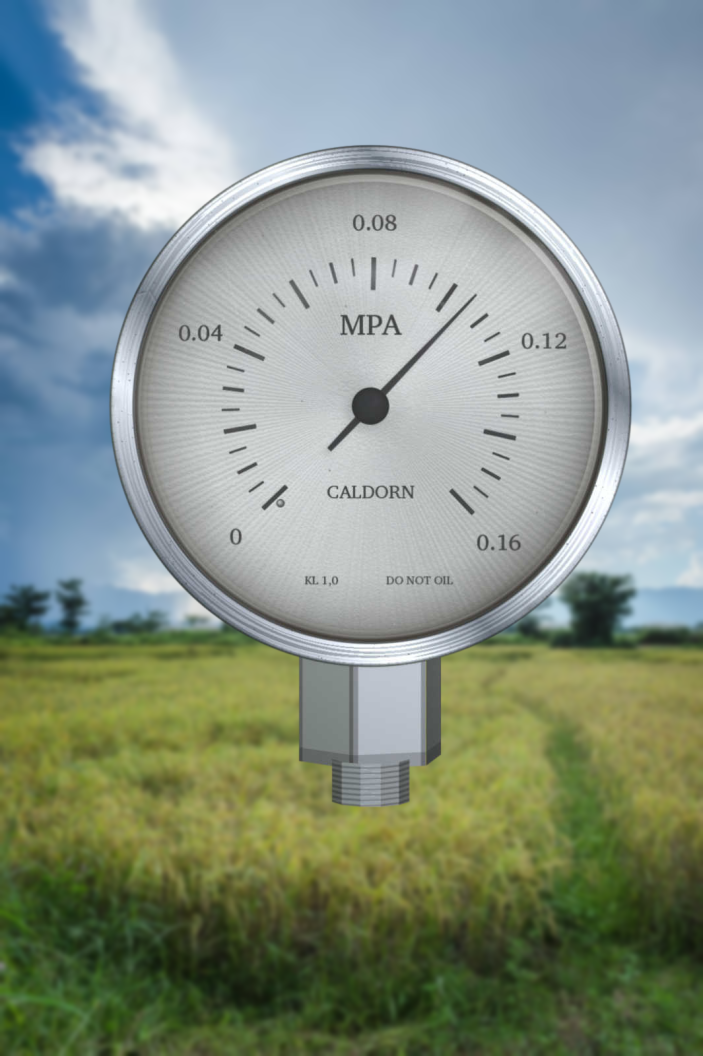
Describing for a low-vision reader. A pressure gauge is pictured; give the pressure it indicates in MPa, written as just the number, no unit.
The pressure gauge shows 0.105
